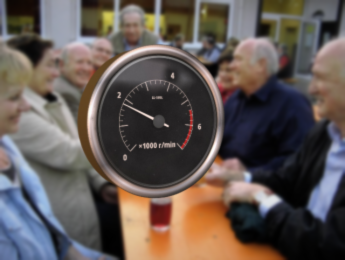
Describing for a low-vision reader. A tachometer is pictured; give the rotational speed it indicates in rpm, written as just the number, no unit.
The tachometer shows 1800
